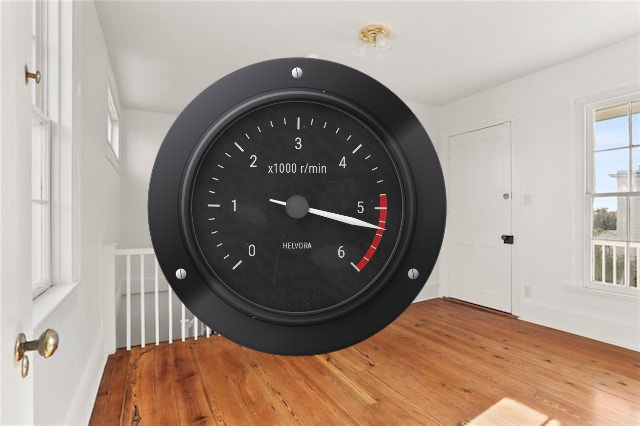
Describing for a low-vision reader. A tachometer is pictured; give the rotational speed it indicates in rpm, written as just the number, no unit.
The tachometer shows 5300
